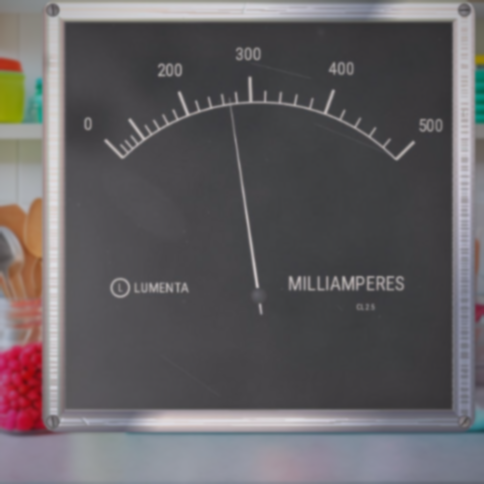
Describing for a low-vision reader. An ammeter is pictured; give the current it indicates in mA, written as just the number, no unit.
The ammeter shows 270
